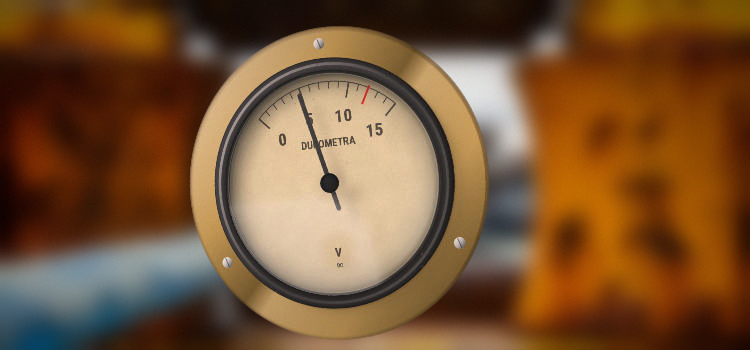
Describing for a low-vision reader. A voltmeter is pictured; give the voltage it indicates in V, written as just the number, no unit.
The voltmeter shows 5
